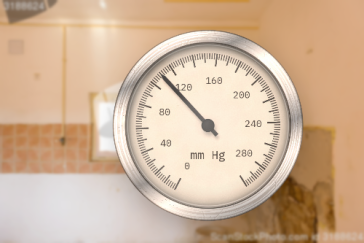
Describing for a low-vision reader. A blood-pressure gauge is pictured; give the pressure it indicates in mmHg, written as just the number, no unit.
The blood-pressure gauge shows 110
